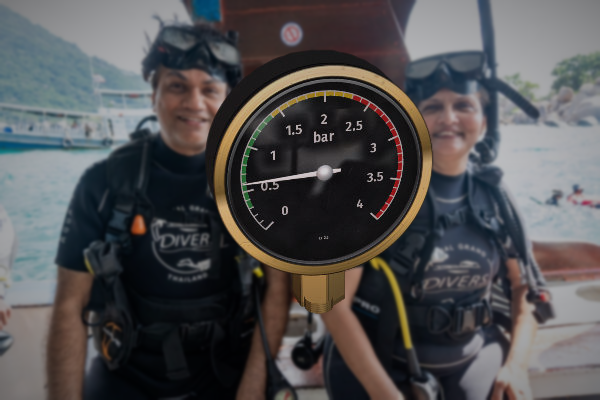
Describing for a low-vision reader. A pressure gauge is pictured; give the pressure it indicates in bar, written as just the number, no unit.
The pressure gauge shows 0.6
